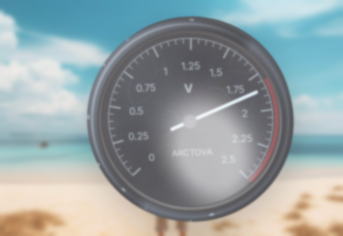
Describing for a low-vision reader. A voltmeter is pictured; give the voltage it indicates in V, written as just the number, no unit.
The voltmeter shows 1.85
